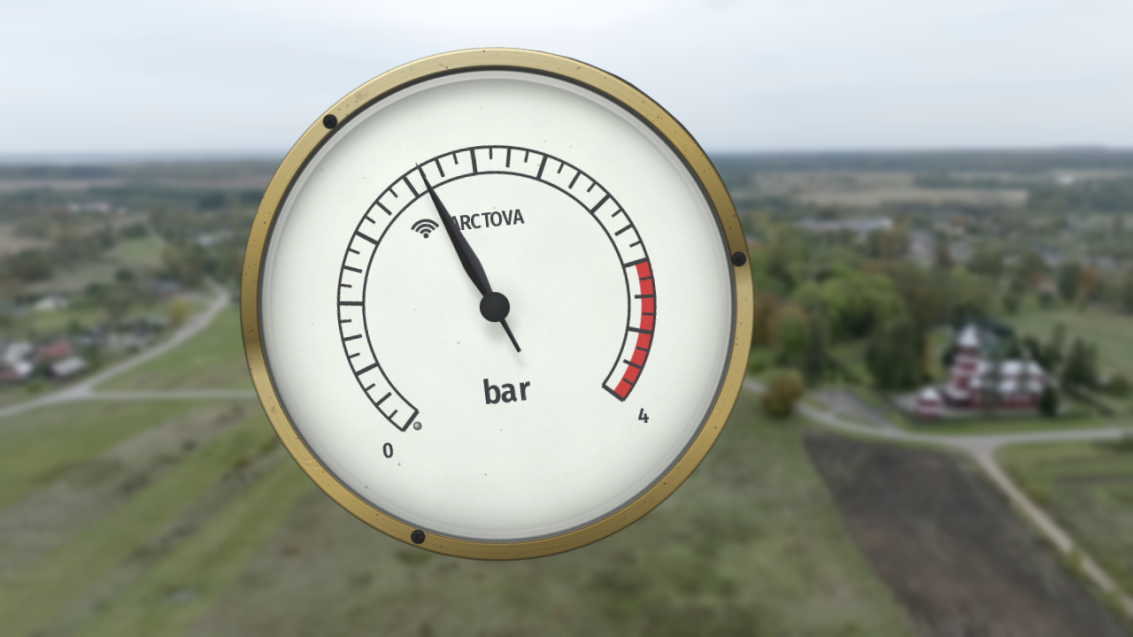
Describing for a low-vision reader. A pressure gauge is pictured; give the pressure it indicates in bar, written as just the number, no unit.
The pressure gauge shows 1.7
